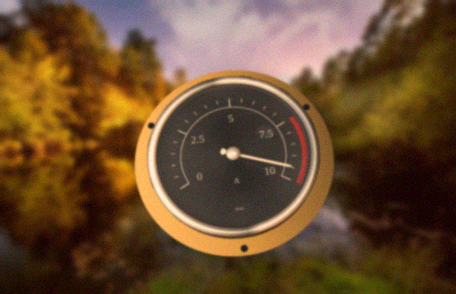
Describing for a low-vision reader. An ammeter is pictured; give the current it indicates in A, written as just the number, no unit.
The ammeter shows 9.5
